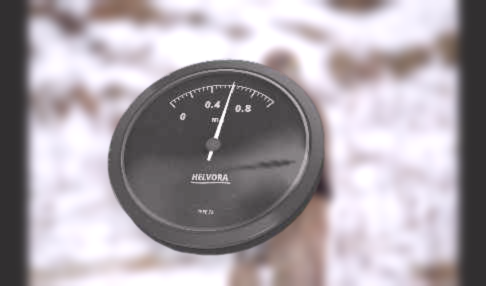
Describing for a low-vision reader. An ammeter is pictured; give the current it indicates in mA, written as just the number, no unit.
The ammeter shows 0.6
